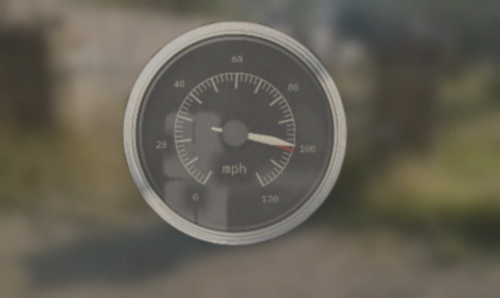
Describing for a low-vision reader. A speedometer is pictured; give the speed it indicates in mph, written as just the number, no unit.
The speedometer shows 100
